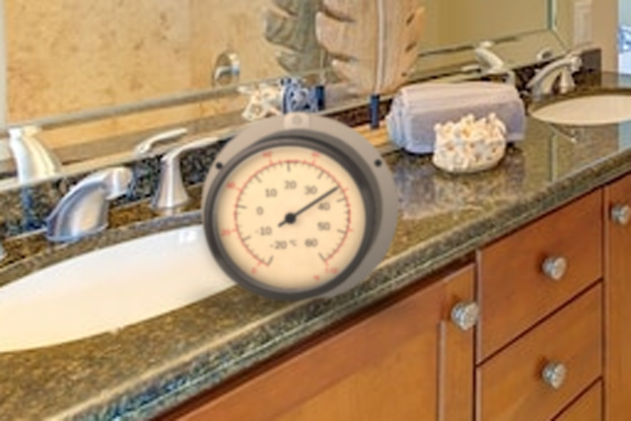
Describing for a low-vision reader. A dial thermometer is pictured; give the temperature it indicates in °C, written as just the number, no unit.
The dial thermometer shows 36
